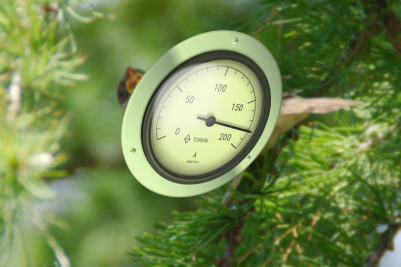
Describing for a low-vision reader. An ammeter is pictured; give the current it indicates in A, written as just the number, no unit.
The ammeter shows 180
